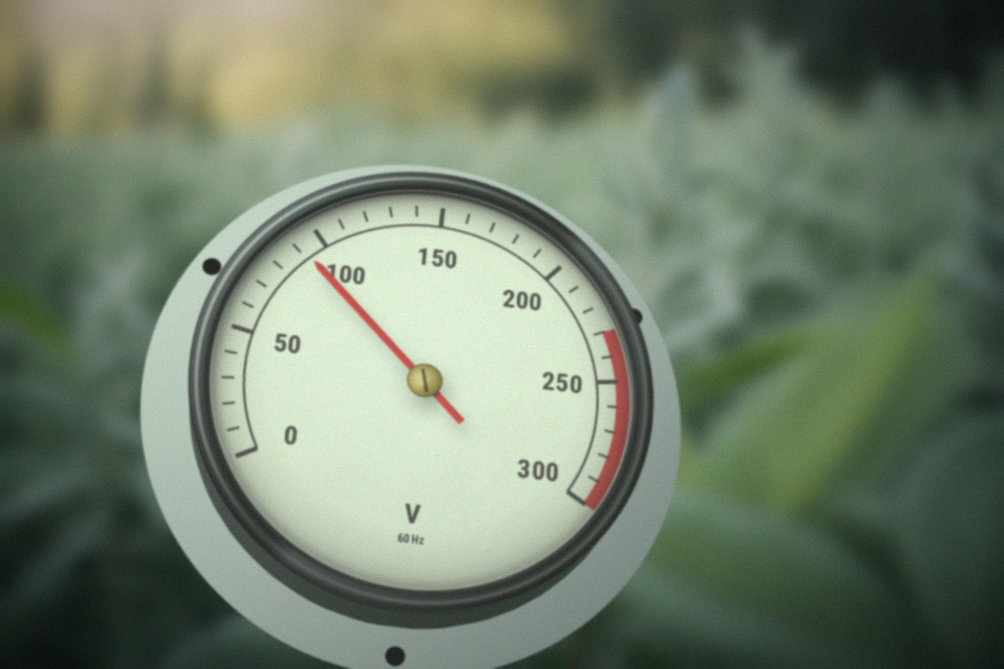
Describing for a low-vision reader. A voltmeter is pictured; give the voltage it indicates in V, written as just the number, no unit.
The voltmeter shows 90
